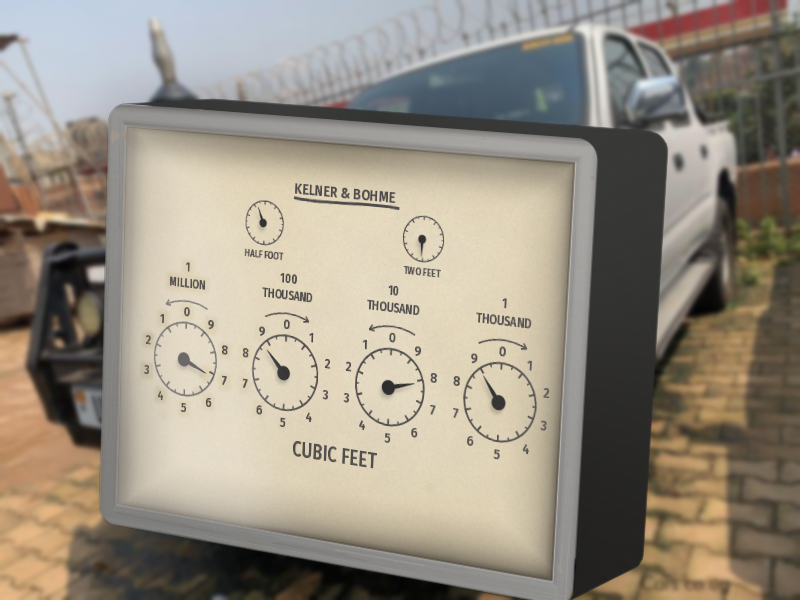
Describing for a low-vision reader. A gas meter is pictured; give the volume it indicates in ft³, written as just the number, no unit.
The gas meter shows 687900
